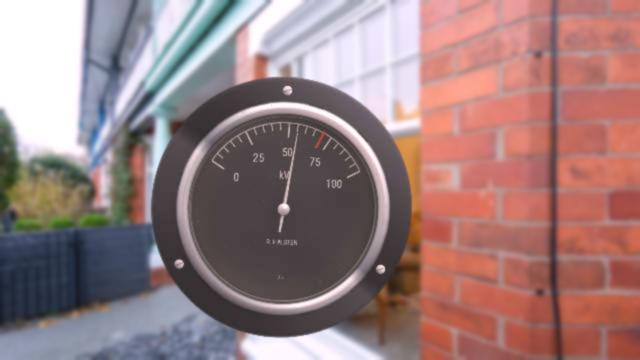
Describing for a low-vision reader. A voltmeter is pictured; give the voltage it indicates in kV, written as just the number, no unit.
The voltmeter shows 55
